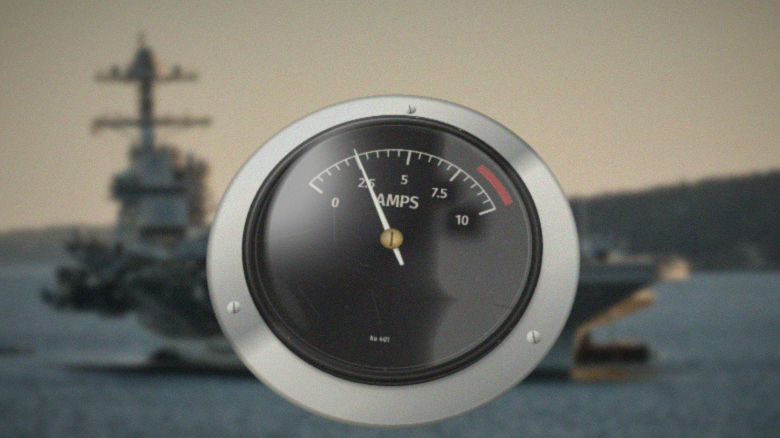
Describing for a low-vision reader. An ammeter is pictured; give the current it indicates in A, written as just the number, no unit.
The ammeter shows 2.5
